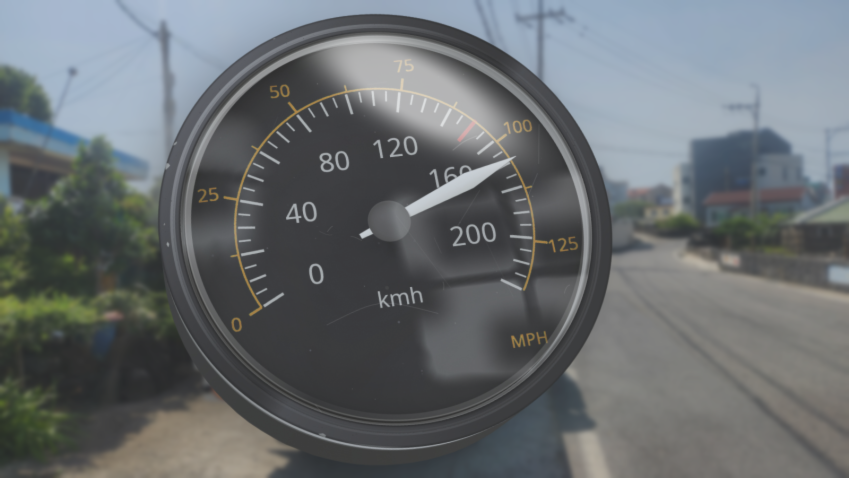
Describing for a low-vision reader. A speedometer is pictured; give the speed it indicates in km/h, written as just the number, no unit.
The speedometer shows 170
